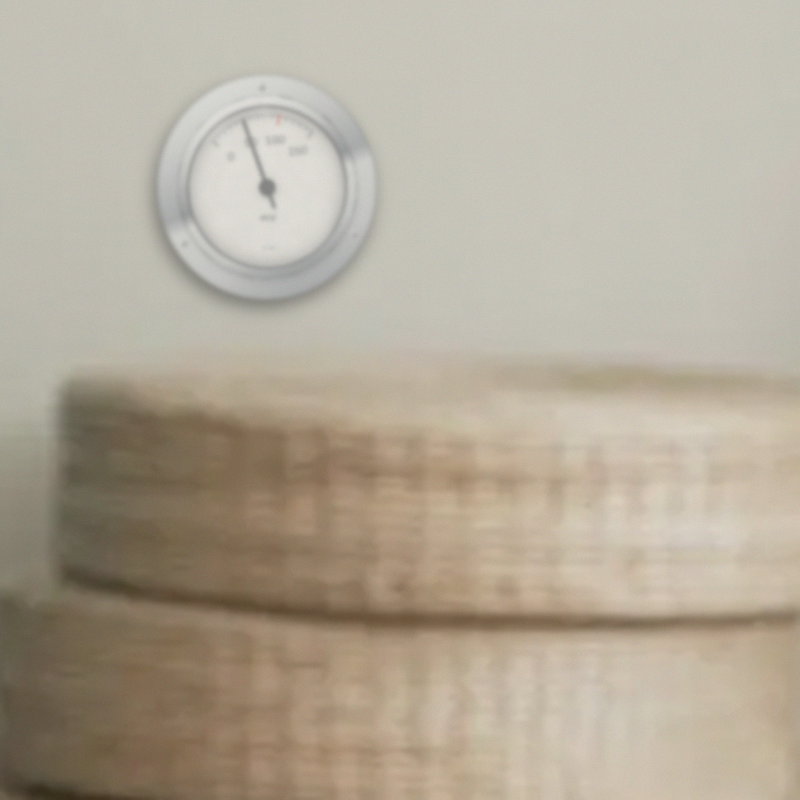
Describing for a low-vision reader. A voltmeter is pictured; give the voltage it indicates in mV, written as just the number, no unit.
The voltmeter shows 50
